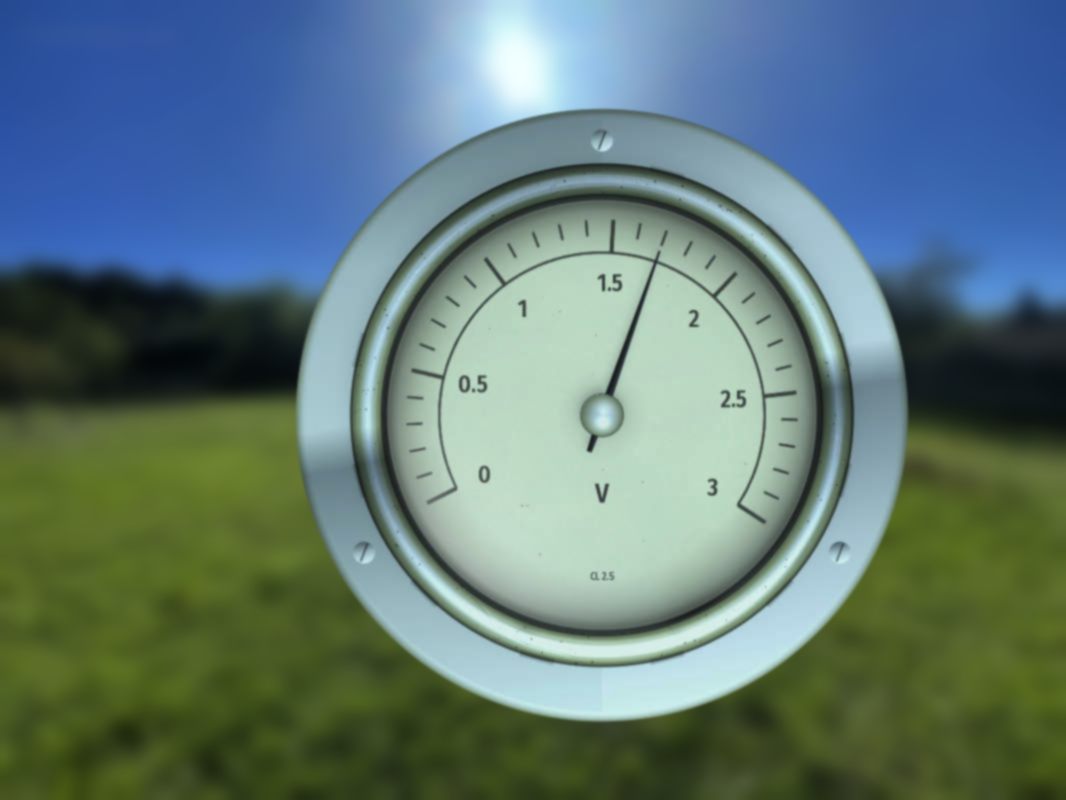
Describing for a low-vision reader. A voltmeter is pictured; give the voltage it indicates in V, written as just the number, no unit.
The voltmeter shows 1.7
